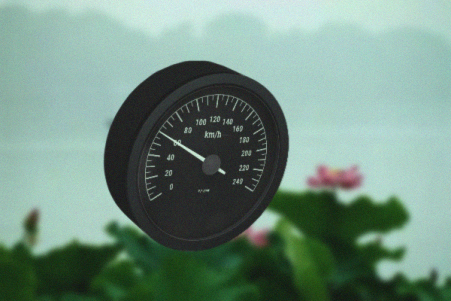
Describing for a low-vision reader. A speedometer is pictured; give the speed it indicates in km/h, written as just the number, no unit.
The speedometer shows 60
